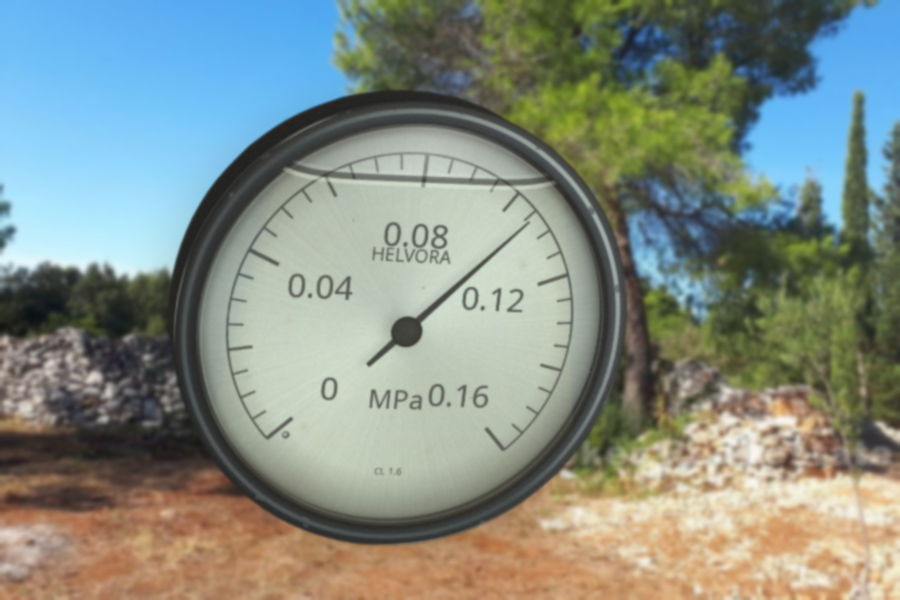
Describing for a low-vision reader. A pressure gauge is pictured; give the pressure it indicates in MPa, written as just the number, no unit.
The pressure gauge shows 0.105
